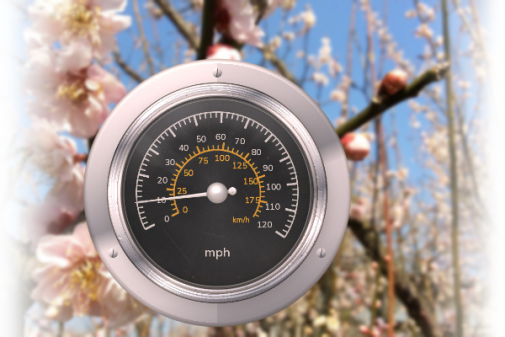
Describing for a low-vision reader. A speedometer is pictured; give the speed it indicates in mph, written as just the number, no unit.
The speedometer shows 10
